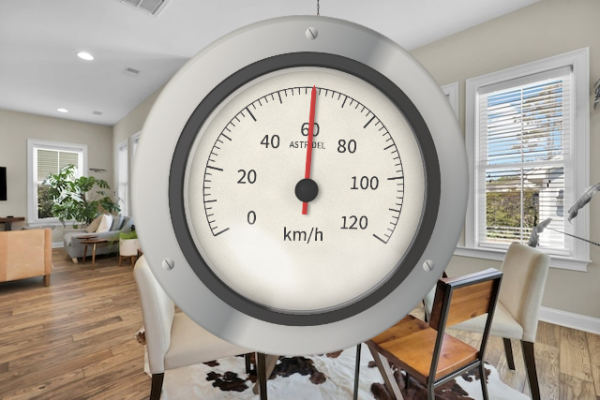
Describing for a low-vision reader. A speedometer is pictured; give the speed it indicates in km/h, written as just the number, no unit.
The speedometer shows 60
